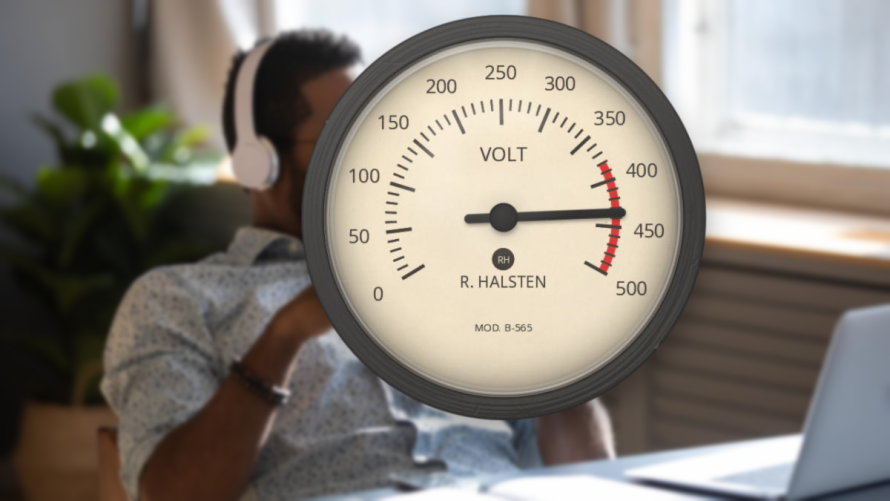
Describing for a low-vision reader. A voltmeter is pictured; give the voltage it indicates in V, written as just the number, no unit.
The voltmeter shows 435
